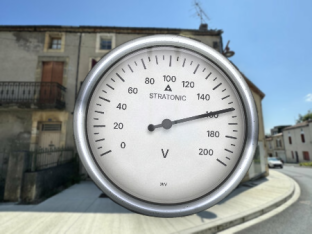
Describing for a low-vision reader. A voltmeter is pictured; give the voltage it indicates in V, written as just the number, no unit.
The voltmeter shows 160
